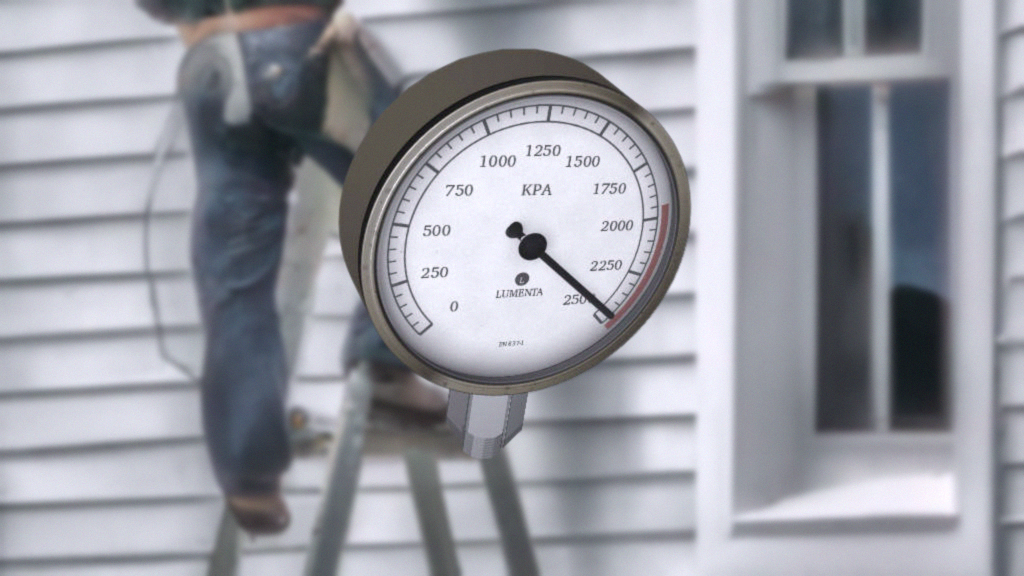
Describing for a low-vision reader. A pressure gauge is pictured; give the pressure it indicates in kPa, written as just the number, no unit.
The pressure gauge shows 2450
